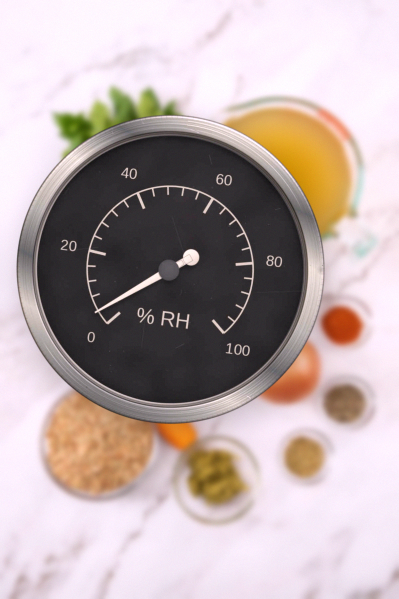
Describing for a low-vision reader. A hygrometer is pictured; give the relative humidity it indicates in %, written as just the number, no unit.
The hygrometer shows 4
